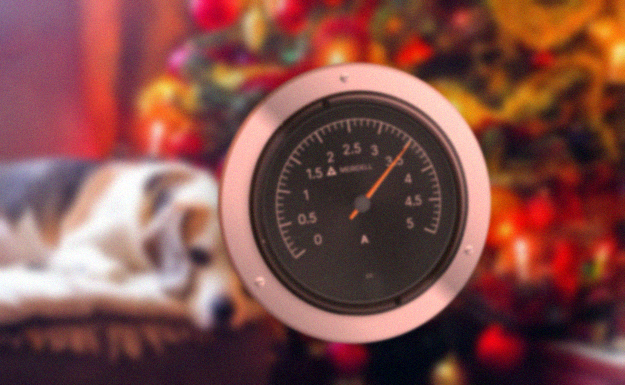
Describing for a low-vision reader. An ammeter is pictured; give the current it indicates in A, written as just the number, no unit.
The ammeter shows 3.5
